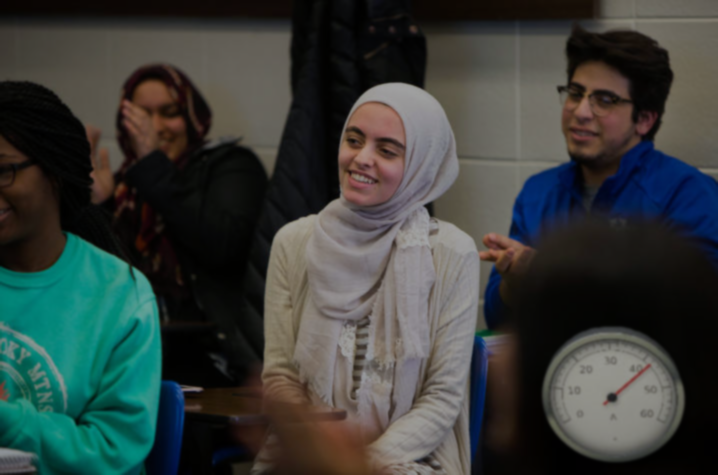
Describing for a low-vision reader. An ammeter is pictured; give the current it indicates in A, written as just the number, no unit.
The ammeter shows 42
